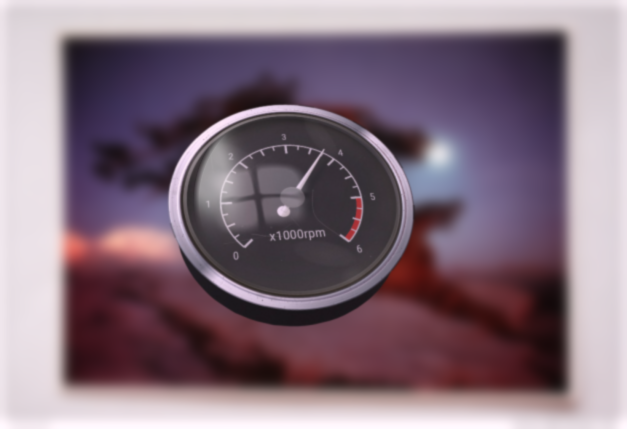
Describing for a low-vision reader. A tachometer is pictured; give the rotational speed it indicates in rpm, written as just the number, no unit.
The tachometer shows 3750
